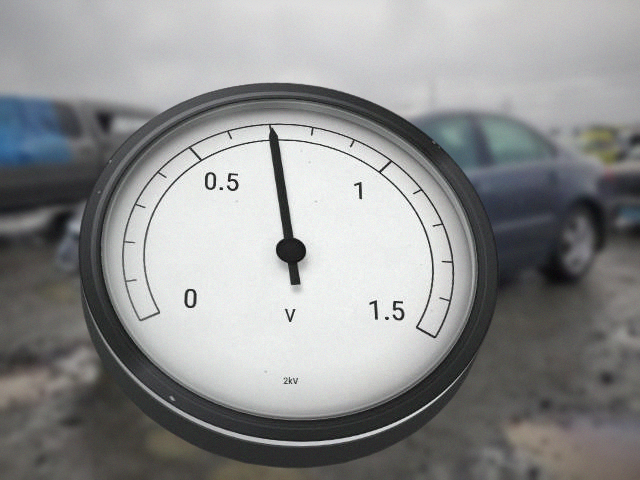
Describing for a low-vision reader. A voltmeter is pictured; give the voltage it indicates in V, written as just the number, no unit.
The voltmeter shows 0.7
